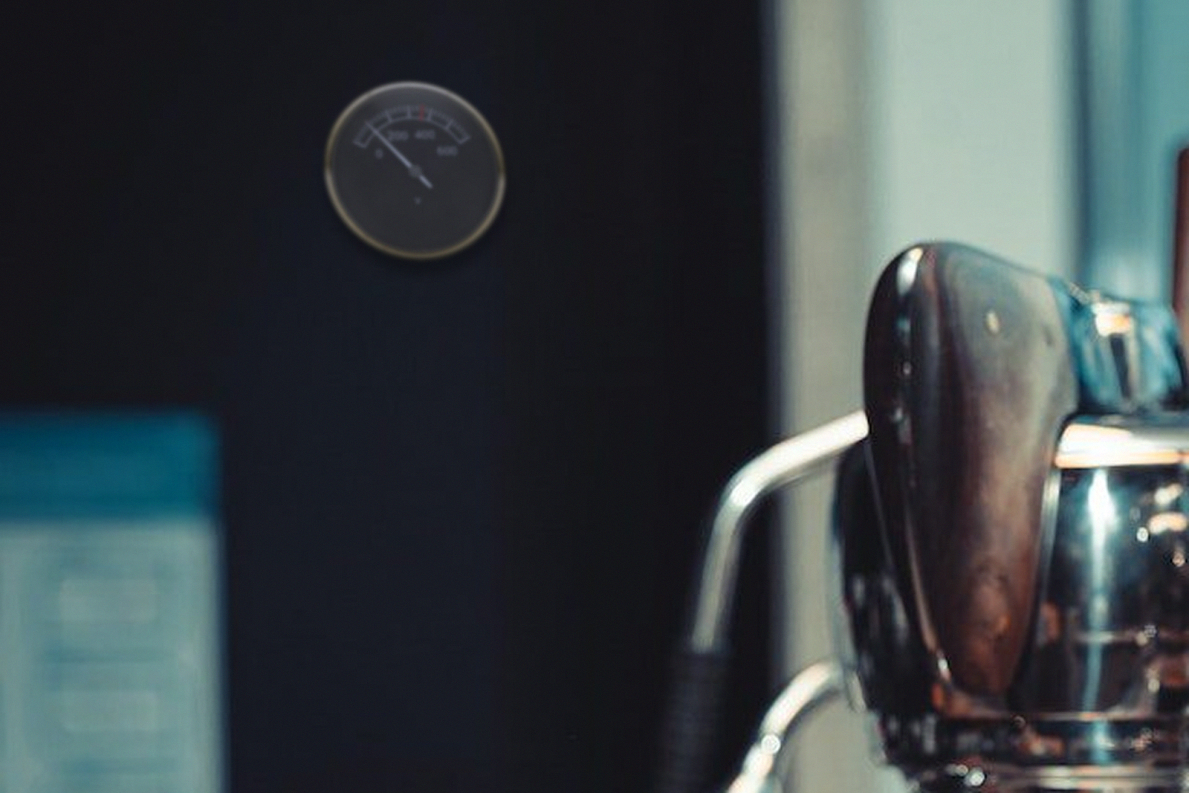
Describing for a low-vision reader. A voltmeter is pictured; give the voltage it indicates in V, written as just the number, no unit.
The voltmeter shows 100
